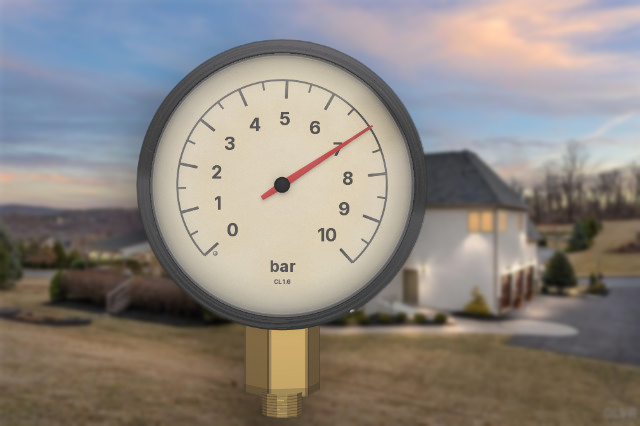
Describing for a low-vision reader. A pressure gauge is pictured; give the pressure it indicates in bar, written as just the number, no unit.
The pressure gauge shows 7
